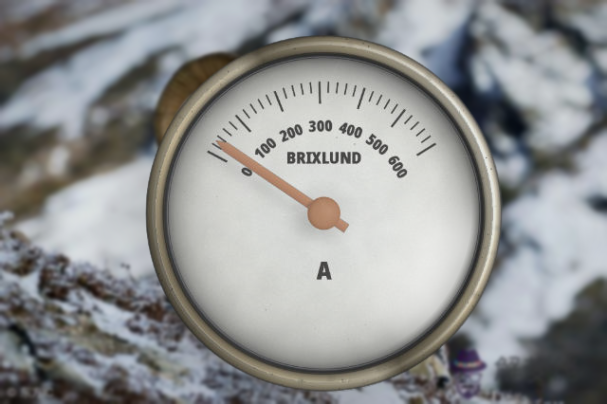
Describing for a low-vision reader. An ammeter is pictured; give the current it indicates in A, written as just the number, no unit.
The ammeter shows 30
